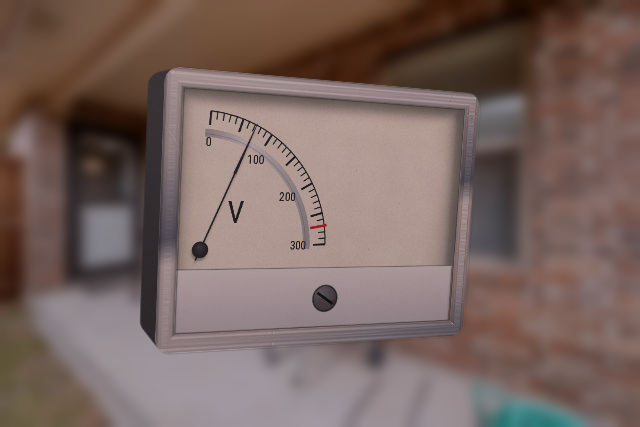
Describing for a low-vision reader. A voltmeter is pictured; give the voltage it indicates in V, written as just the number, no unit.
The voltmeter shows 70
